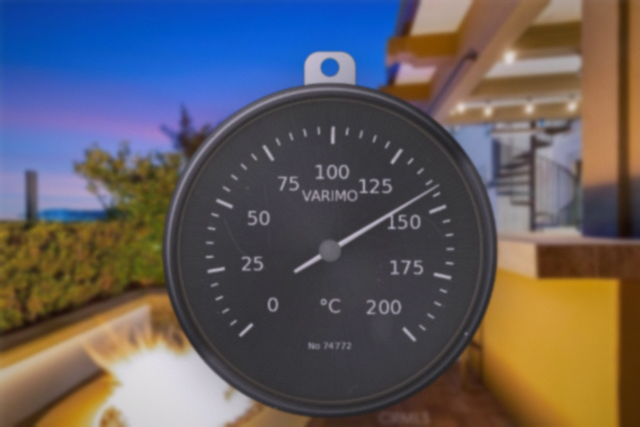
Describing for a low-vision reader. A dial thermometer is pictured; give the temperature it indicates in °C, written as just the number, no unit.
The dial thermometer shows 142.5
